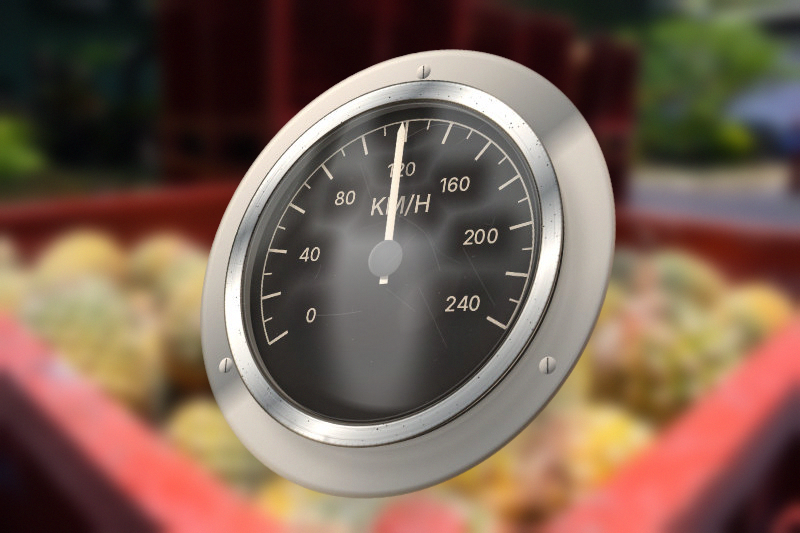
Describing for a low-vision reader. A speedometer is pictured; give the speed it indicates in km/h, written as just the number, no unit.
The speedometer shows 120
